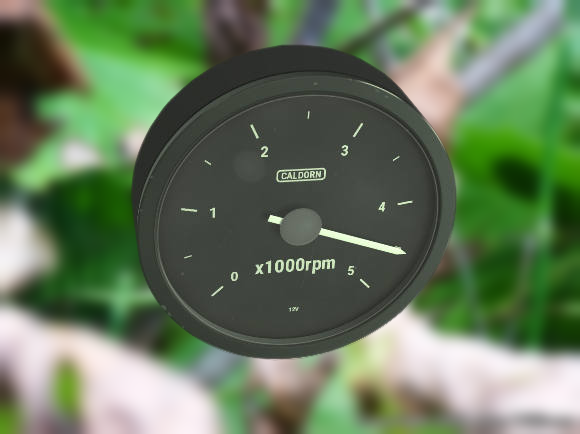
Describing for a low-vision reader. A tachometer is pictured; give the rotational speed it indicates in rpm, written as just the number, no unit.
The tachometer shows 4500
